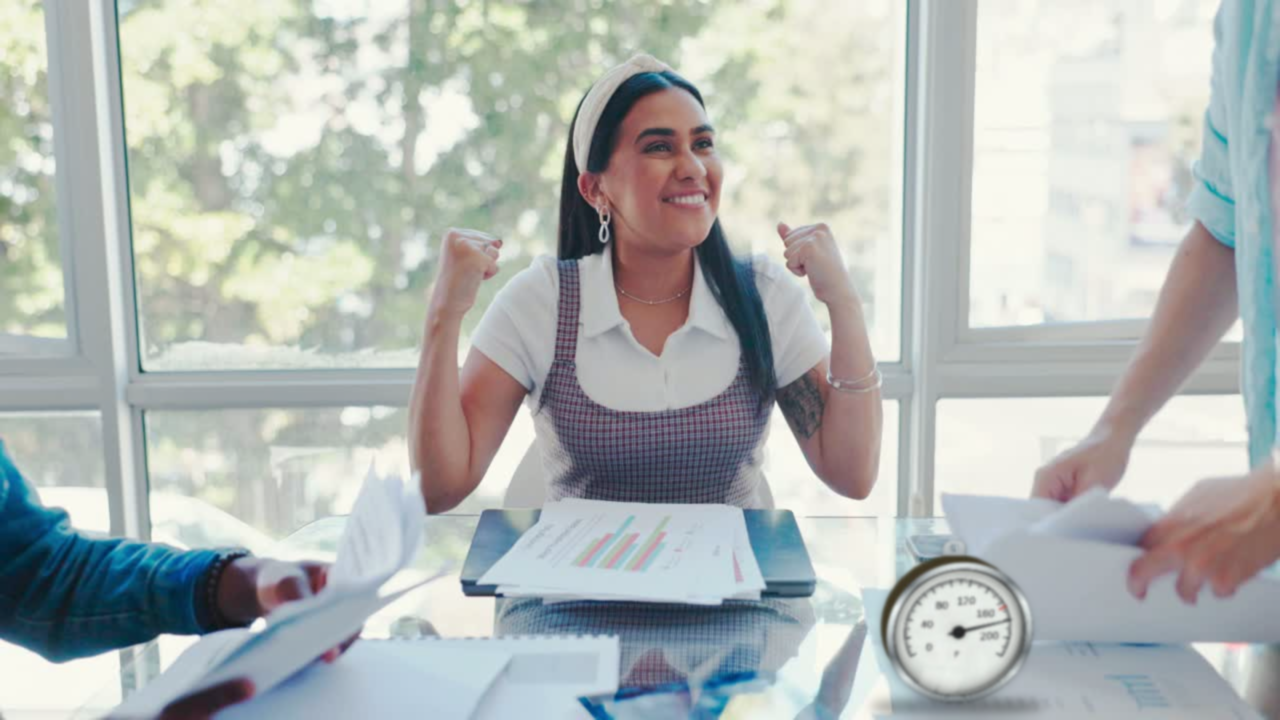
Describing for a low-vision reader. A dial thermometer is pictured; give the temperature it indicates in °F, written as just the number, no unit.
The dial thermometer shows 180
